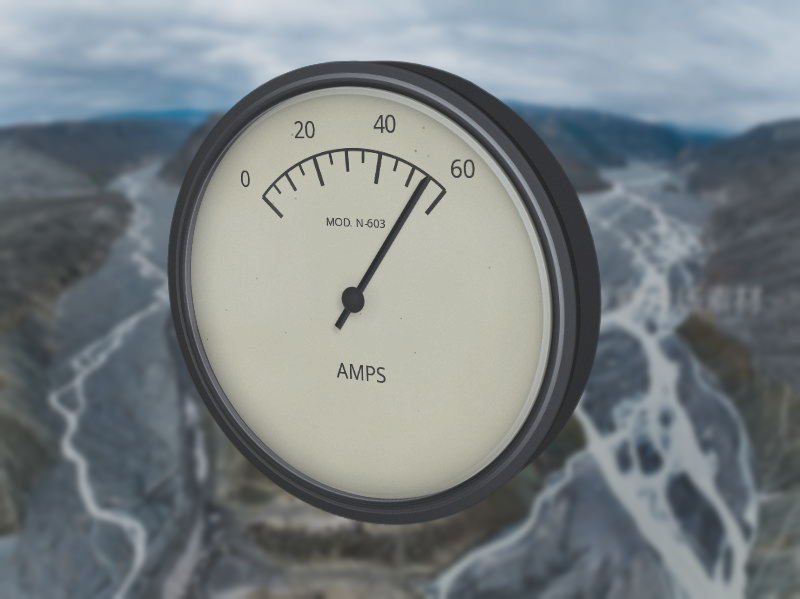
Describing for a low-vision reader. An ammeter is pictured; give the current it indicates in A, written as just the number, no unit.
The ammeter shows 55
